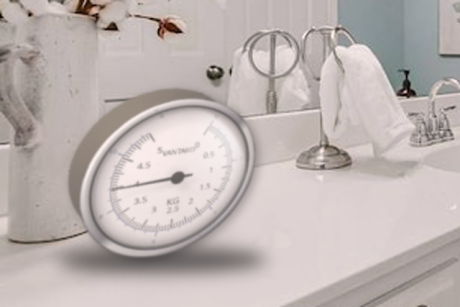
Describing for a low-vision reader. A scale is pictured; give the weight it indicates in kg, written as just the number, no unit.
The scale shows 4
